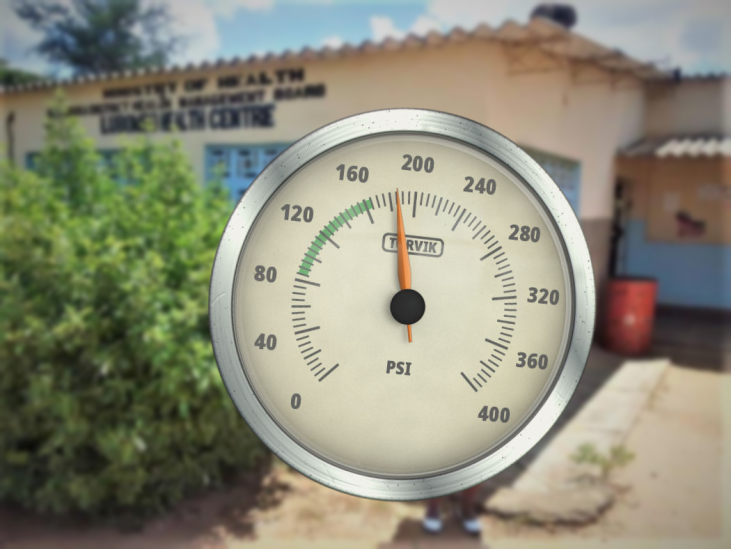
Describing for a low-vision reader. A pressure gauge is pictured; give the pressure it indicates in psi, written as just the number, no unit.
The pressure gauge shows 185
